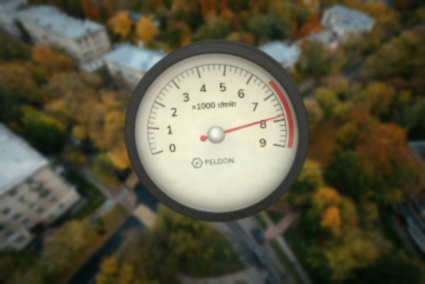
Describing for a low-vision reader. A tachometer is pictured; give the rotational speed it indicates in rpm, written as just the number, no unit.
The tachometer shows 7800
